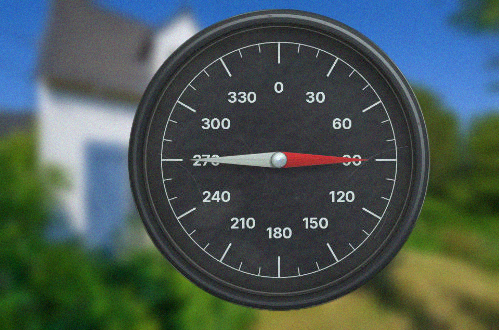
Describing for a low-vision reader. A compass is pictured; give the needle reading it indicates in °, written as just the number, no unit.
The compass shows 90
